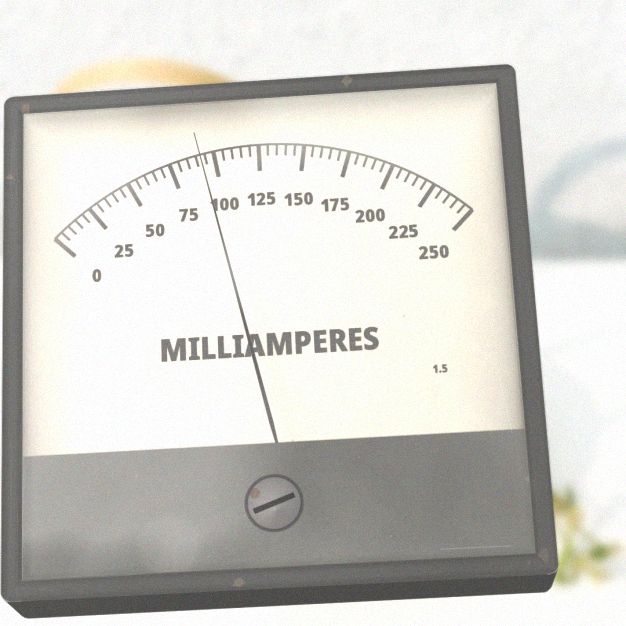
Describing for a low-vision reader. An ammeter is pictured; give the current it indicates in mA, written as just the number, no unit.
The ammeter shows 92.5
